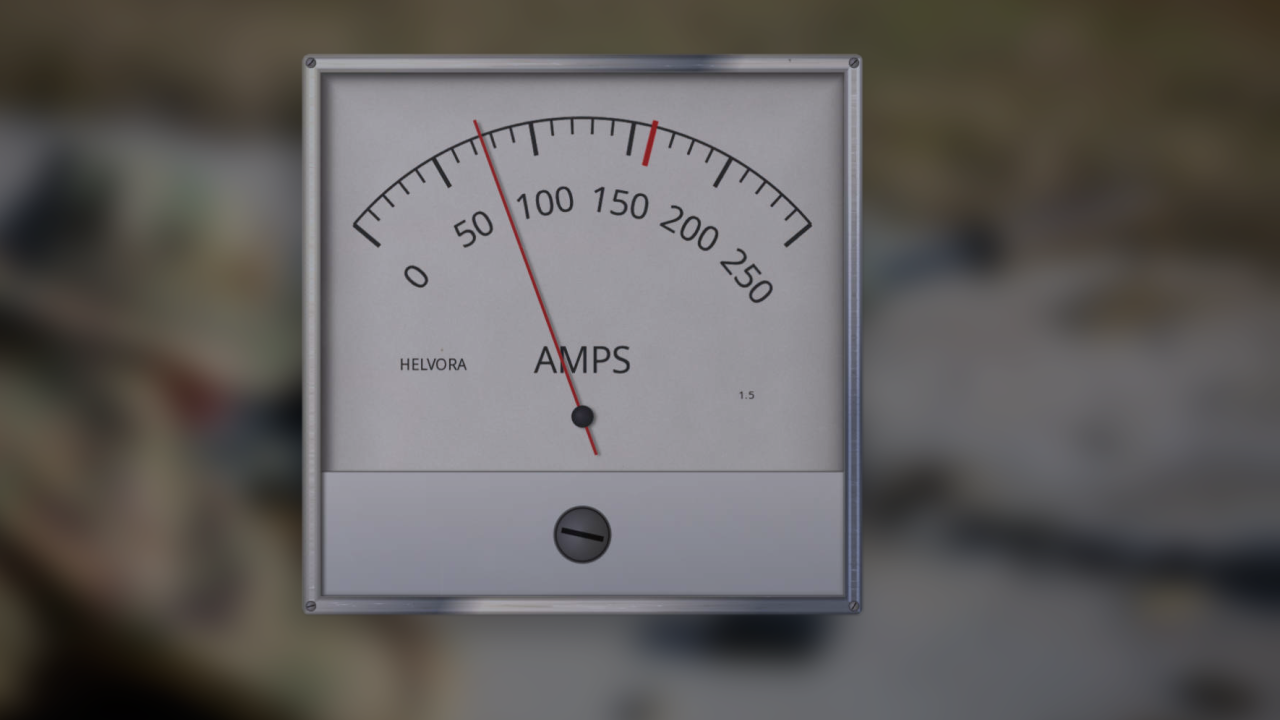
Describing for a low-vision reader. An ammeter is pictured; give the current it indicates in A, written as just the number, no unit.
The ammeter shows 75
